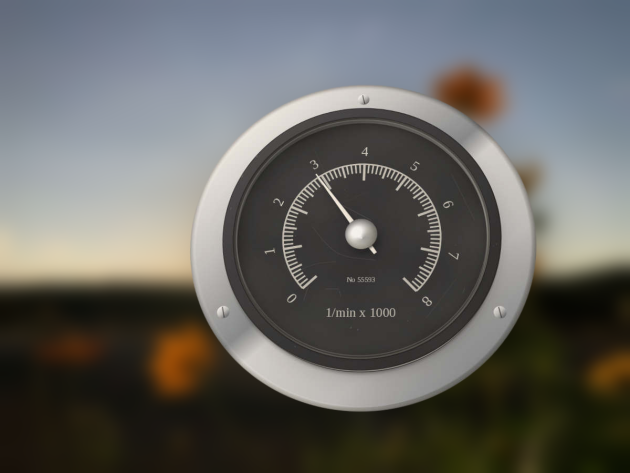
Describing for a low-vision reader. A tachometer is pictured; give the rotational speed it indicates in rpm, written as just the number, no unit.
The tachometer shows 2900
